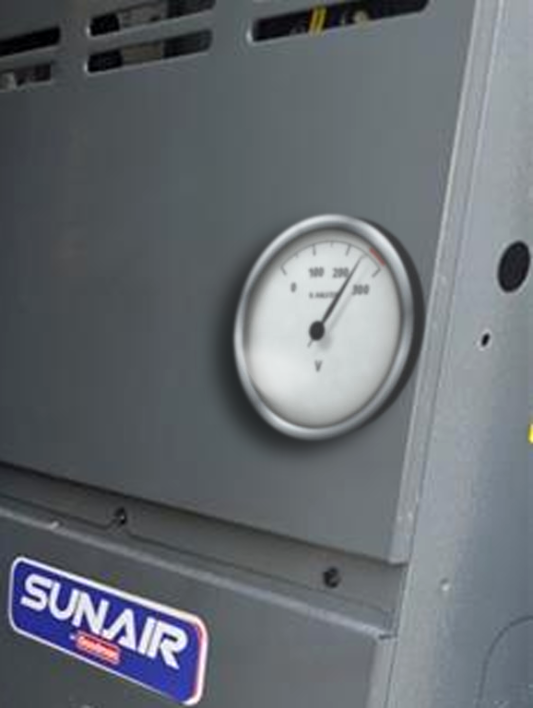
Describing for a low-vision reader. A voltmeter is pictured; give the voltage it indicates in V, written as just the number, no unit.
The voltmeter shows 250
